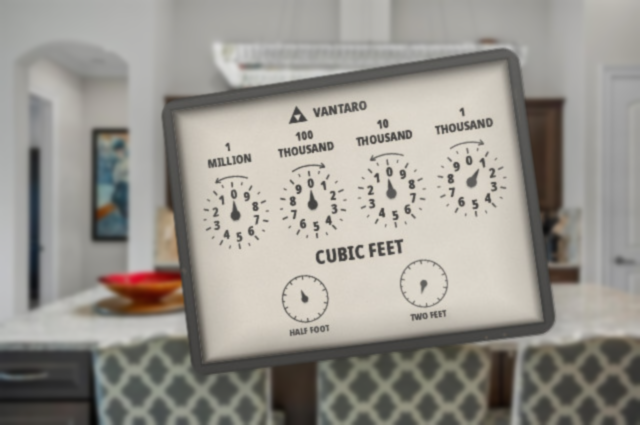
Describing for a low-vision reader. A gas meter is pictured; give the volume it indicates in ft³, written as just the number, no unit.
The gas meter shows 100
